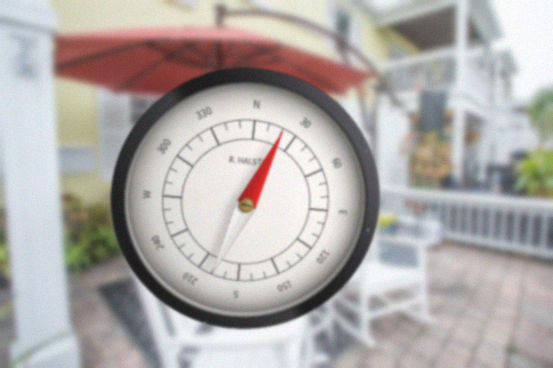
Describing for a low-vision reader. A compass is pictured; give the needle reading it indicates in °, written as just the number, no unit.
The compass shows 20
